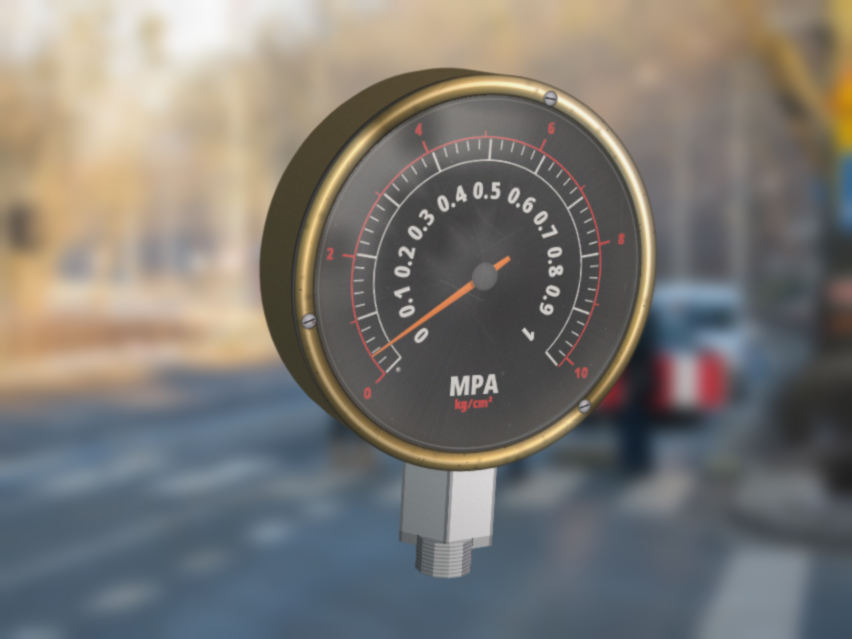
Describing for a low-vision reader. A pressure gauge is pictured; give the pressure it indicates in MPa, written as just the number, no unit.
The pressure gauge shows 0.04
